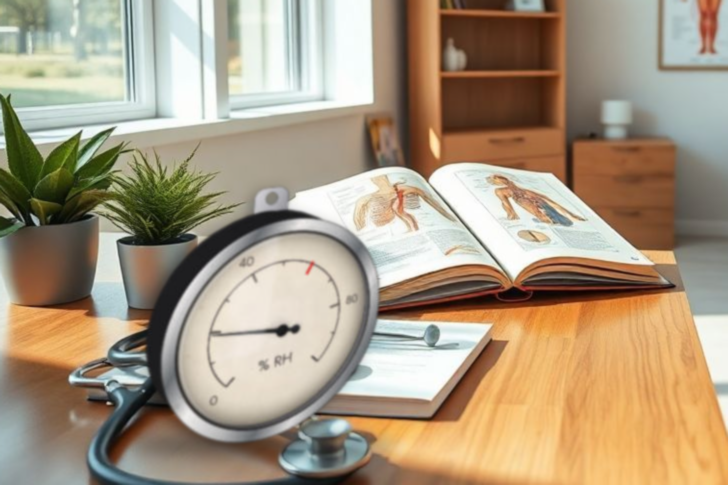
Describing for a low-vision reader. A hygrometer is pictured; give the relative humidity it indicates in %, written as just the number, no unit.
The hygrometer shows 20
